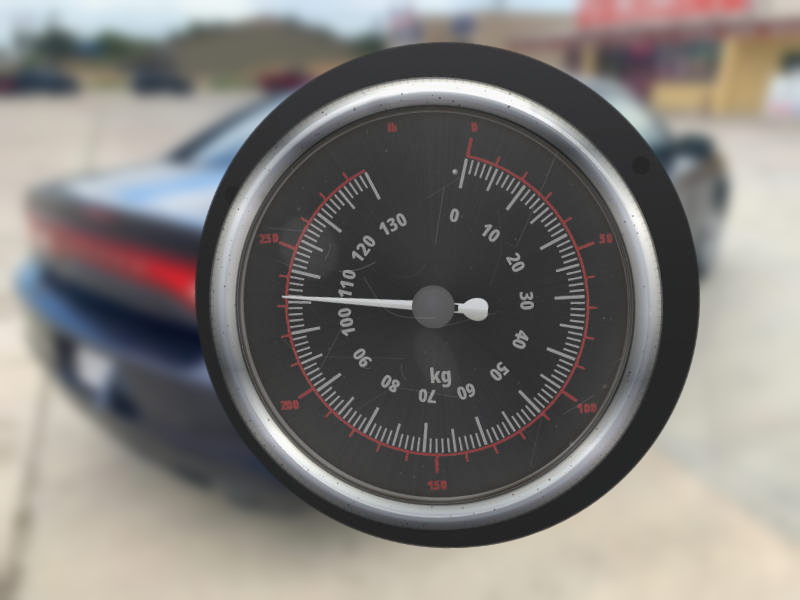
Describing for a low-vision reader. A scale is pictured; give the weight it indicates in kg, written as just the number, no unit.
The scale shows 106
